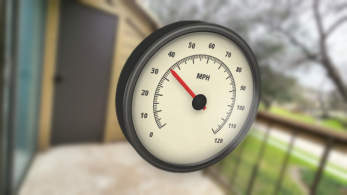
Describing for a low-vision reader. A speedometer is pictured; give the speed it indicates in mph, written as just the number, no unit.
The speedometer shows 35
